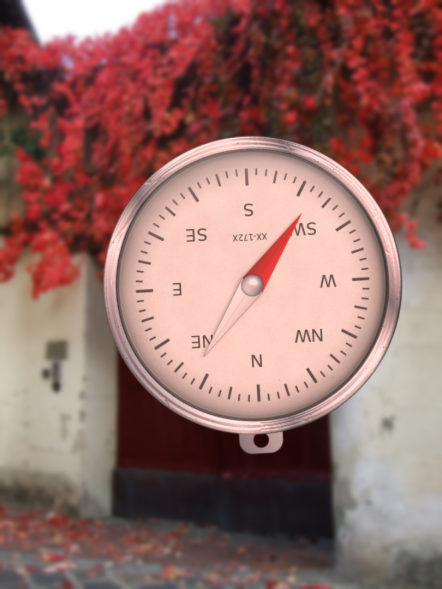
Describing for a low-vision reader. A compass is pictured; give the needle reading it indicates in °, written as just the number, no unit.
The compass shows 217.5
